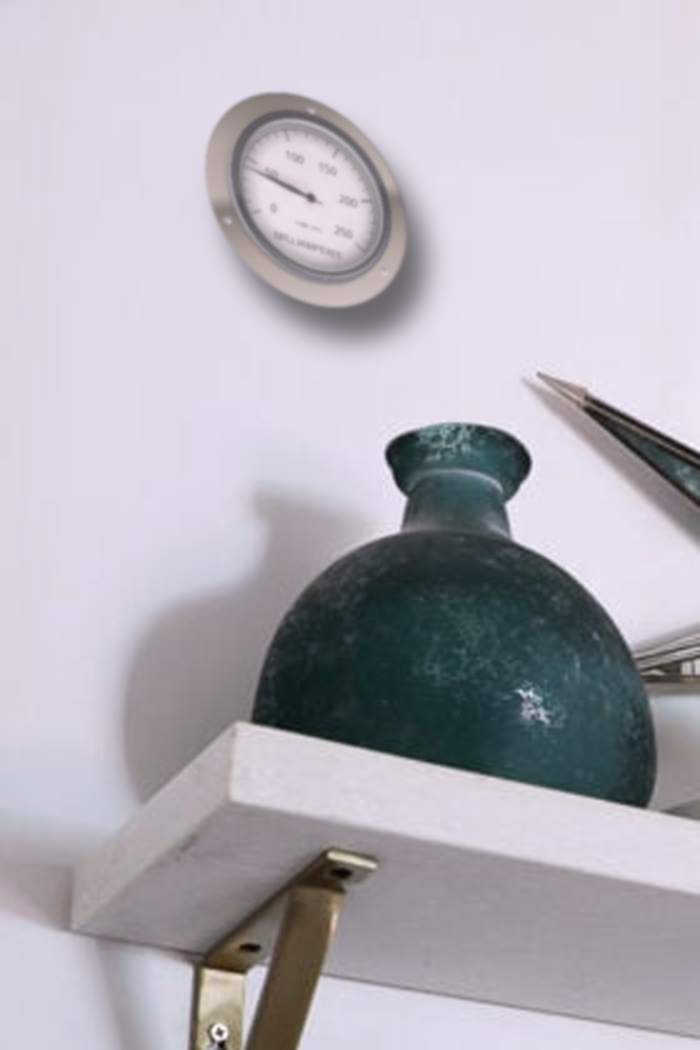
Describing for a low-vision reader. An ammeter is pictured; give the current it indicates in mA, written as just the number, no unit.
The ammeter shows 40
